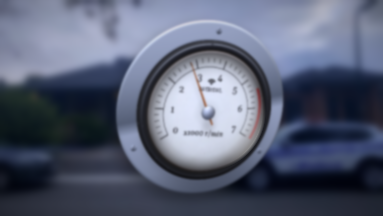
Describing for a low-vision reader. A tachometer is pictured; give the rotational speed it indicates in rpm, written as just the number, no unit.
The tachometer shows 2800
